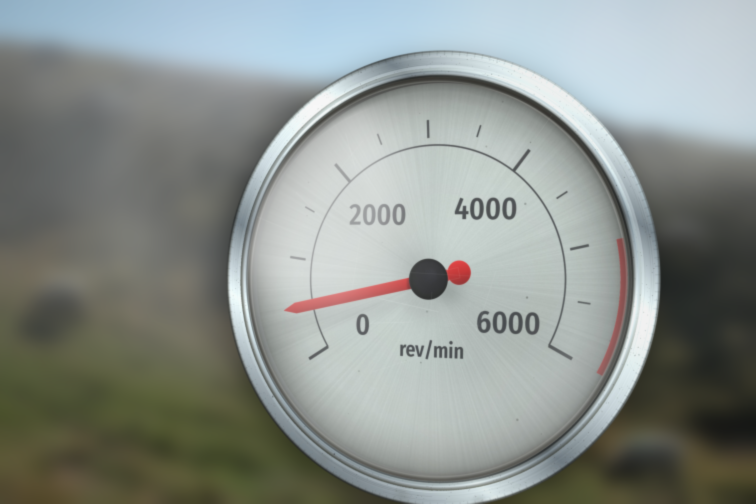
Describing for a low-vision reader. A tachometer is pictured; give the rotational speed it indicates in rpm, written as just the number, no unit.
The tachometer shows 500
